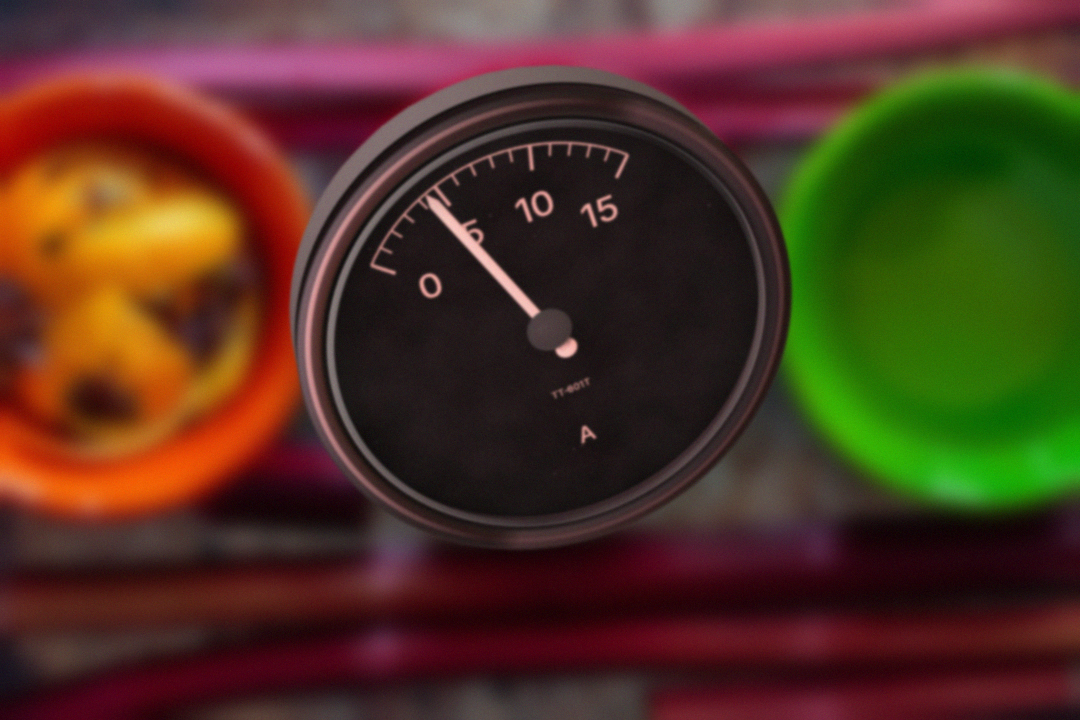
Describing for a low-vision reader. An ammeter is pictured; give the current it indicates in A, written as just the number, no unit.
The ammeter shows 4.5
